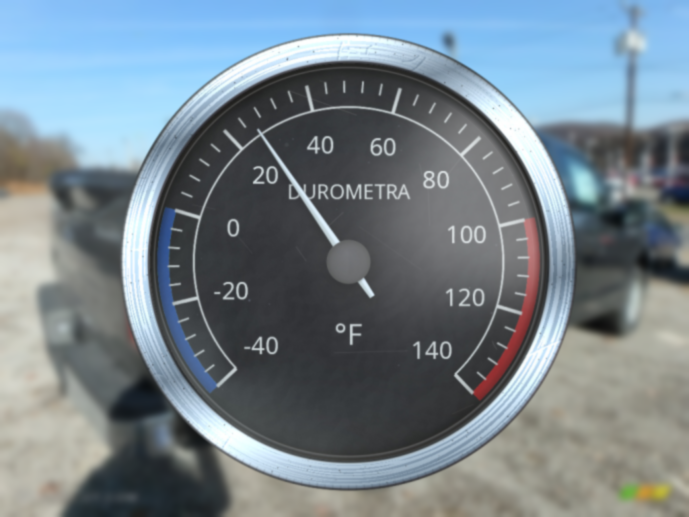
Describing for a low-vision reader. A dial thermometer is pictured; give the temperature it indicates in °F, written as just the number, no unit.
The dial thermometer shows 26
